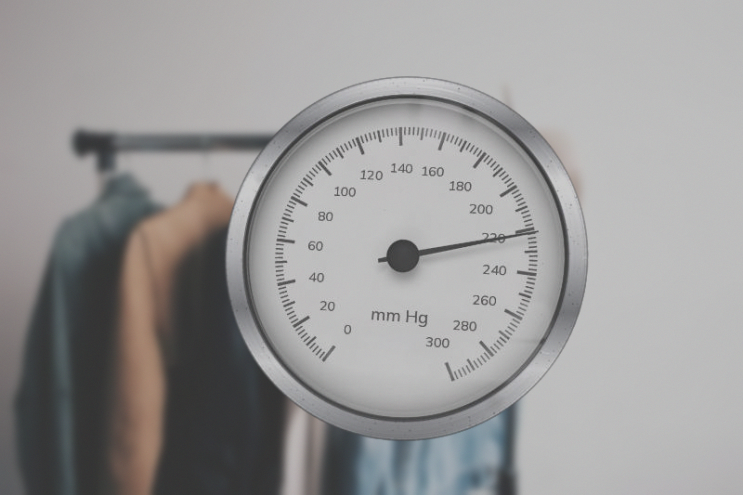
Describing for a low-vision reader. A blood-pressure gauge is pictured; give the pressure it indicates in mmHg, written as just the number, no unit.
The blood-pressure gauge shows 222
